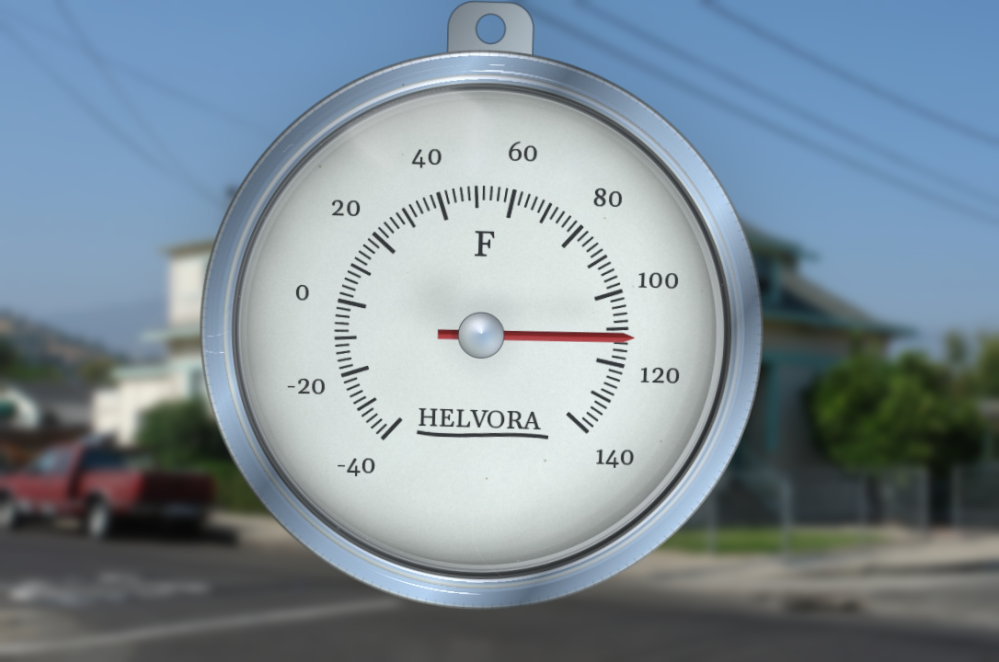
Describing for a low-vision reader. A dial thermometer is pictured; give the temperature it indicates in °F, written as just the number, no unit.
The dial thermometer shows 112
